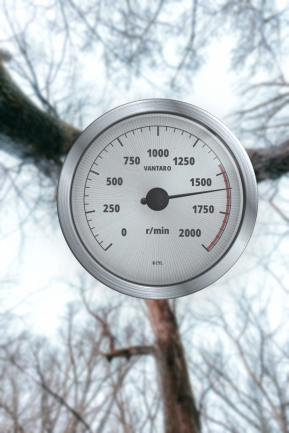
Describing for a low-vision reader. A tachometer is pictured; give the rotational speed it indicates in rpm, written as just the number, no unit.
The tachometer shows 1600
